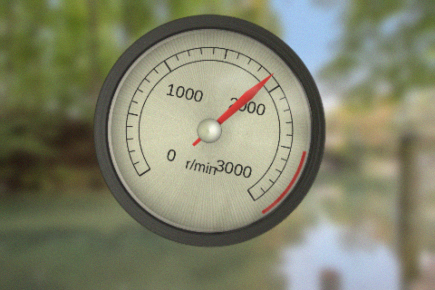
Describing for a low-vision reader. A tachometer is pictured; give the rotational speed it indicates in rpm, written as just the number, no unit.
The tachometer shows 1900
